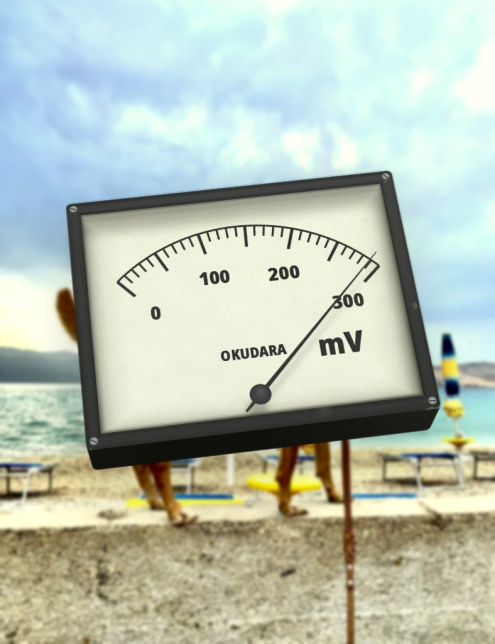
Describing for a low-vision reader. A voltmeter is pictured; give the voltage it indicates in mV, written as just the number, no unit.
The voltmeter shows 290
